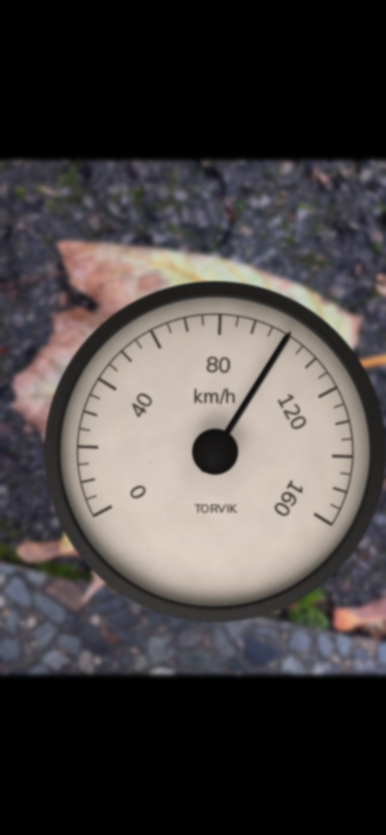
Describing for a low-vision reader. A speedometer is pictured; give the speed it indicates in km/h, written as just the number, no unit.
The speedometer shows 100
